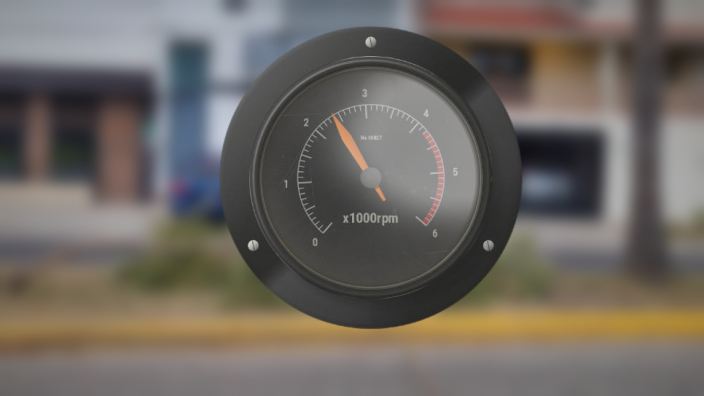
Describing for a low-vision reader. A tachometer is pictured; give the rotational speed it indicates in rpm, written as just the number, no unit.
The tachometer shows 2400
